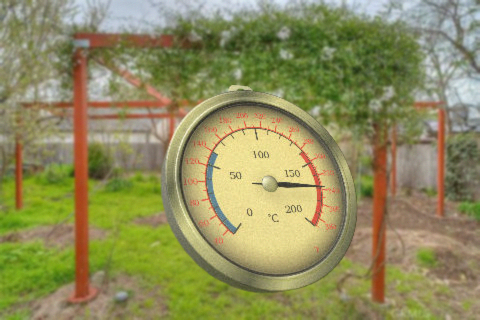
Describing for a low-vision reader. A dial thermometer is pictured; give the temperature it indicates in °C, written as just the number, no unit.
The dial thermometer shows 170
